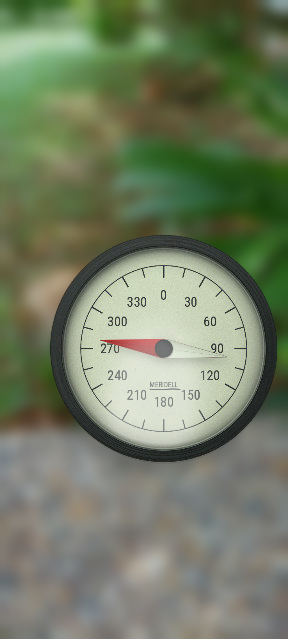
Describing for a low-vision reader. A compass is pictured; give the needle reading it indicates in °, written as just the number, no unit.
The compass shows 277.5
